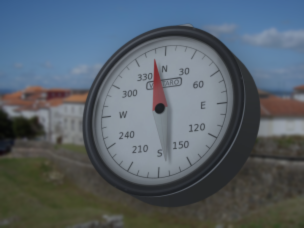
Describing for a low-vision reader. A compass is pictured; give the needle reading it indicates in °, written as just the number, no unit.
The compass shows 350
